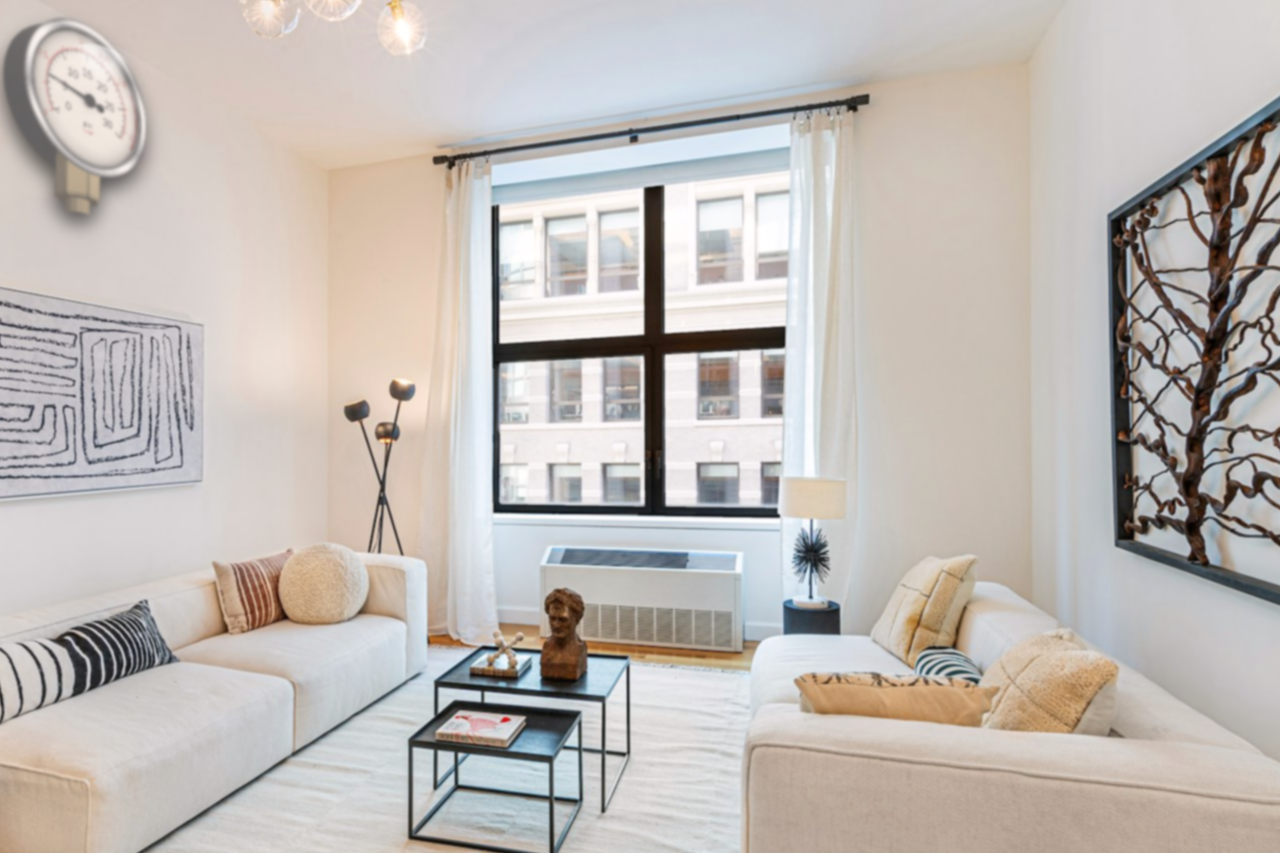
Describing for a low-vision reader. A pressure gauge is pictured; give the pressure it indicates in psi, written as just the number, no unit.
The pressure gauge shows 5
